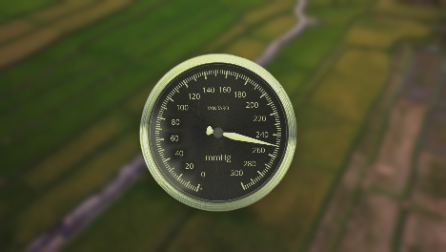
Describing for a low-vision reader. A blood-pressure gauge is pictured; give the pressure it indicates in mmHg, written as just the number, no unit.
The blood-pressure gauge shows 250
